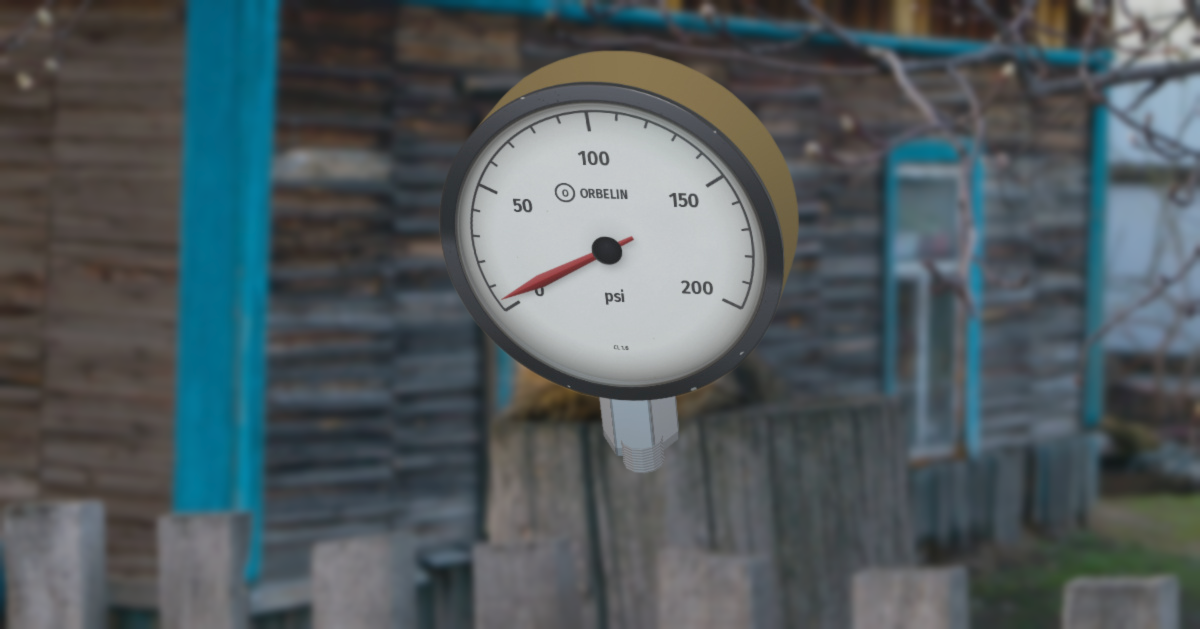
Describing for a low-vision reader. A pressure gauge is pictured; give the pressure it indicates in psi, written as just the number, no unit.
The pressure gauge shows 5
